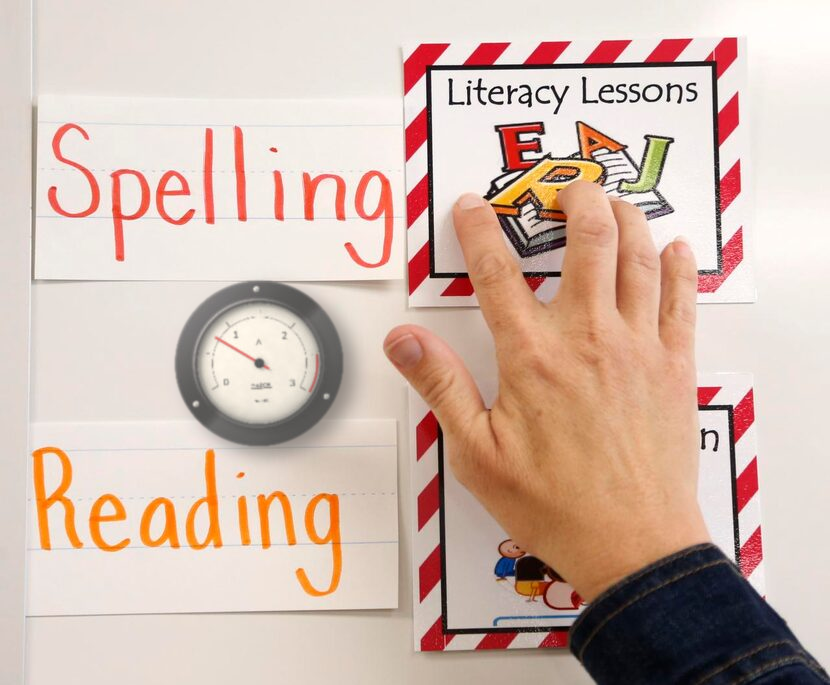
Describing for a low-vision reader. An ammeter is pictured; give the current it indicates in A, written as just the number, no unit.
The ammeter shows 0.75
